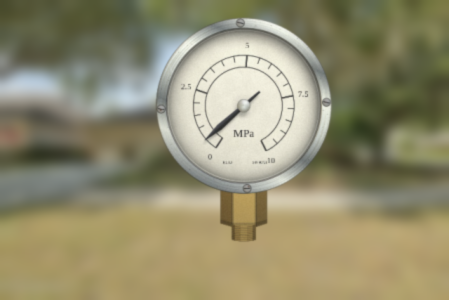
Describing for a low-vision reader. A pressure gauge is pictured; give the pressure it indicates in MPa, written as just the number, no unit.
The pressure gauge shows 0.5
